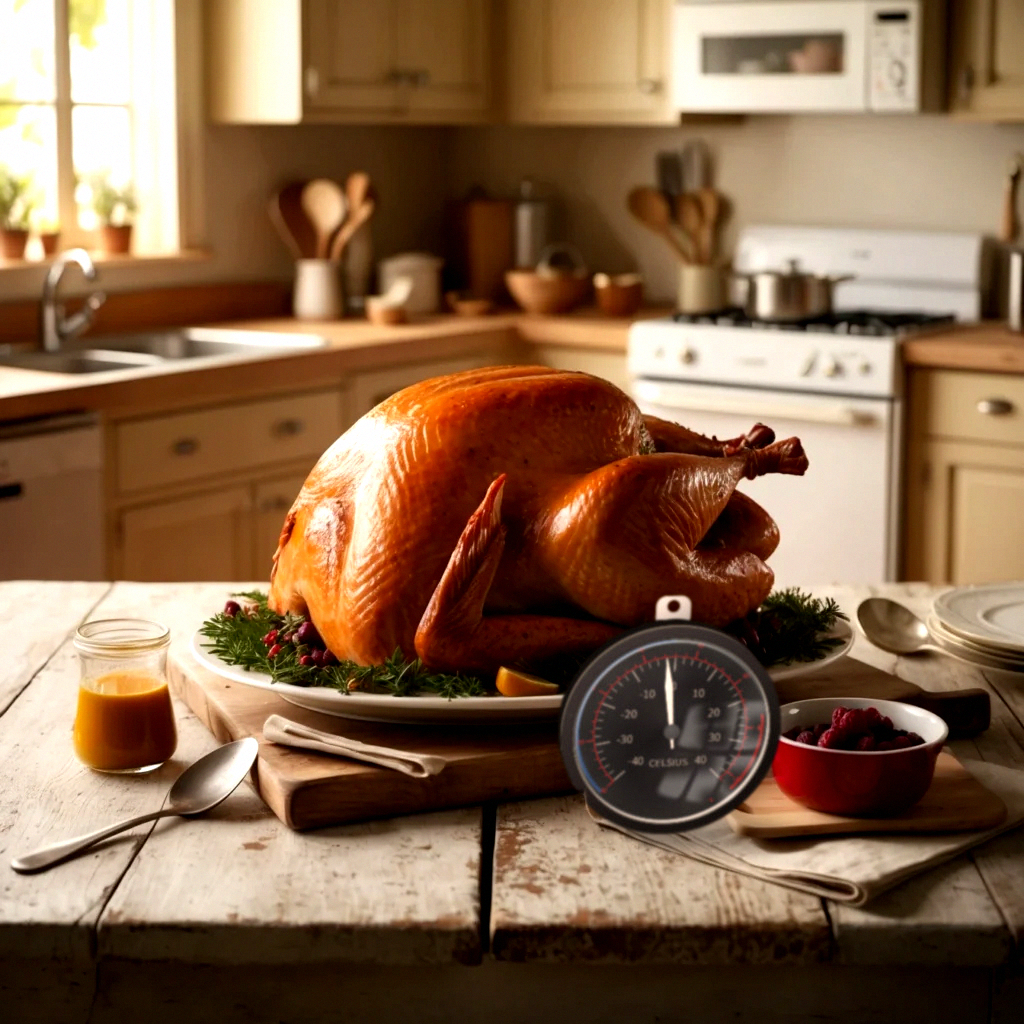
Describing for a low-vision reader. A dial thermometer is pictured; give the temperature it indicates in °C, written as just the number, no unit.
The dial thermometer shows -2
